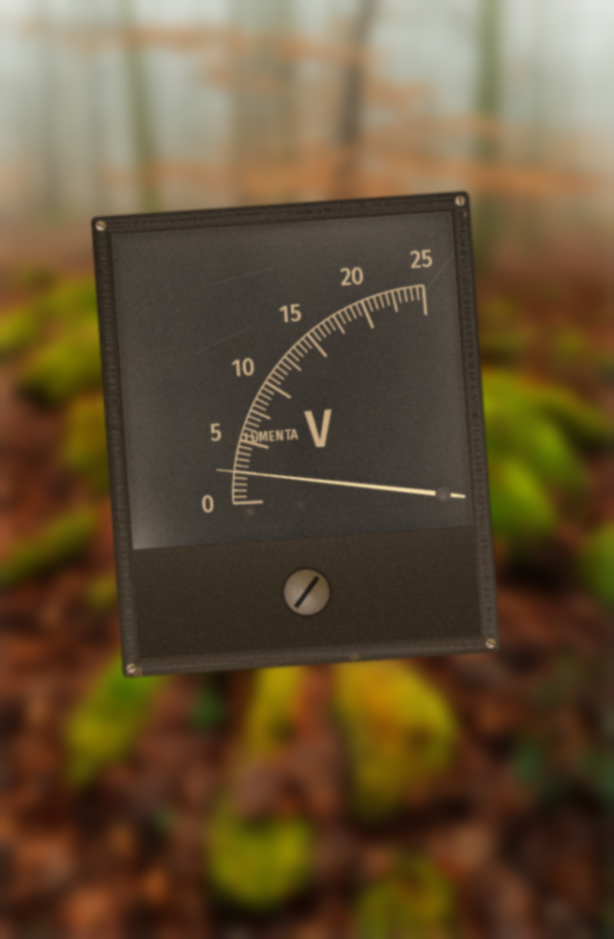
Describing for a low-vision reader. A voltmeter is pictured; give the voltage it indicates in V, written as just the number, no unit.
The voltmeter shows 2.5
